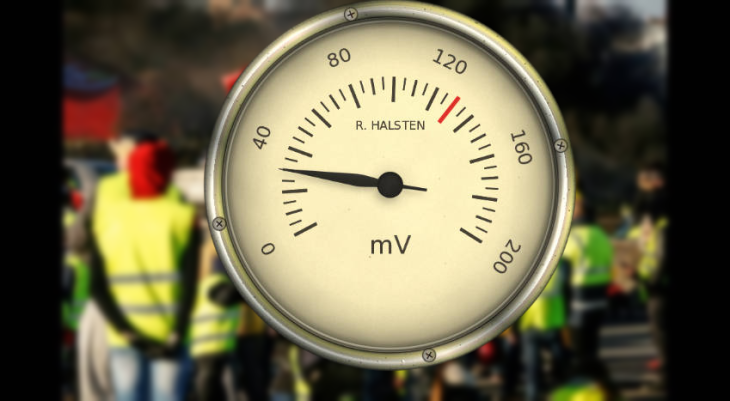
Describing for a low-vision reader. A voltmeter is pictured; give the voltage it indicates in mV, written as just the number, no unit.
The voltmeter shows 30
